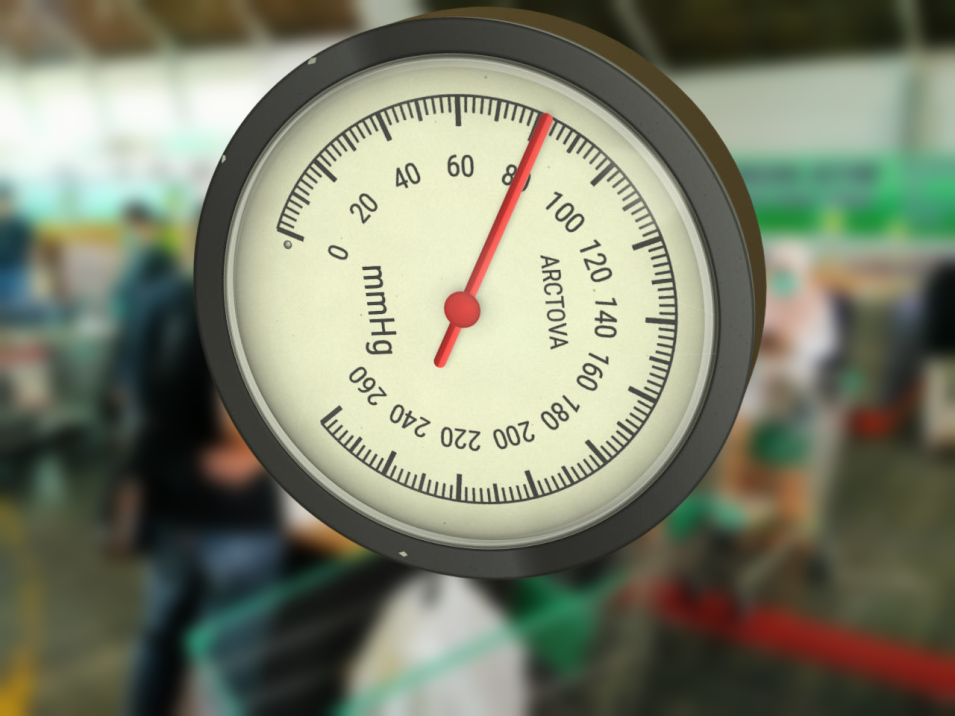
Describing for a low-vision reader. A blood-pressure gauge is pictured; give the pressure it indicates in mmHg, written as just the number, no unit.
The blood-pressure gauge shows 82
